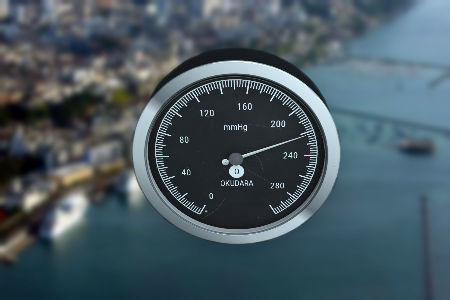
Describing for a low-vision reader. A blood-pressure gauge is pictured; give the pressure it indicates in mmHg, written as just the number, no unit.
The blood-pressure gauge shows 220
